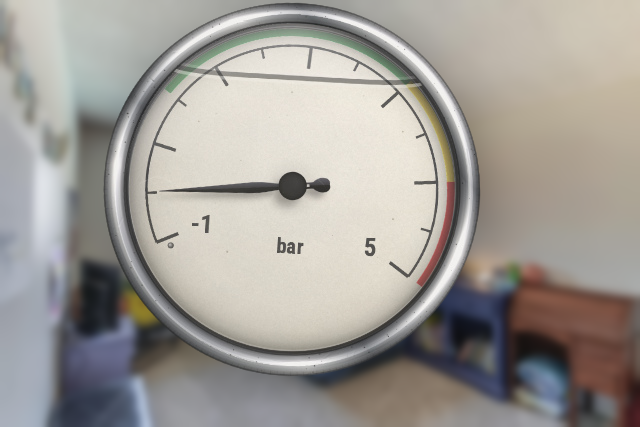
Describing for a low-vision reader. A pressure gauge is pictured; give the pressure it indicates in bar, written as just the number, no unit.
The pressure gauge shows -0.5
